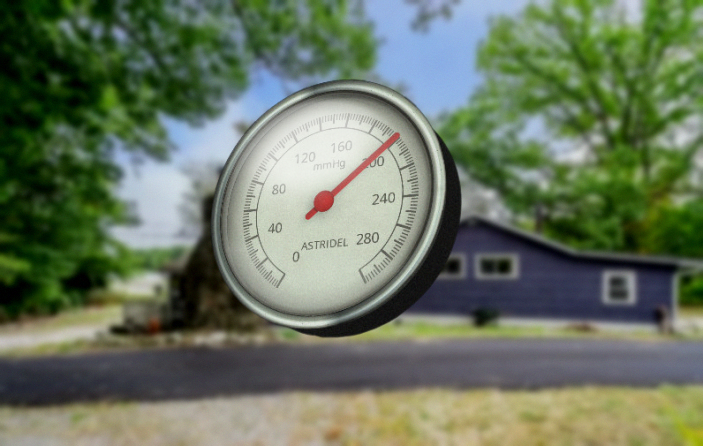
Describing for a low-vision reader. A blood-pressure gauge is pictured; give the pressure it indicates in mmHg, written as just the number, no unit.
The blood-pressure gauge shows 200
